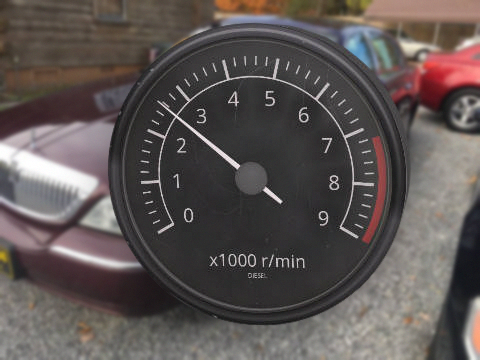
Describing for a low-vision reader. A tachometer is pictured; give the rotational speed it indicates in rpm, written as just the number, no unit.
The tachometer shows 2600
